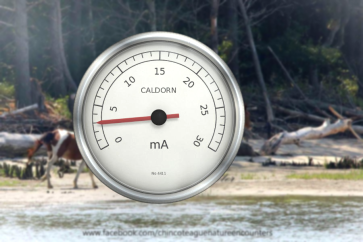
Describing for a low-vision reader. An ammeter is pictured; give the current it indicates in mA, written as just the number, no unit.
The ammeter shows 3
